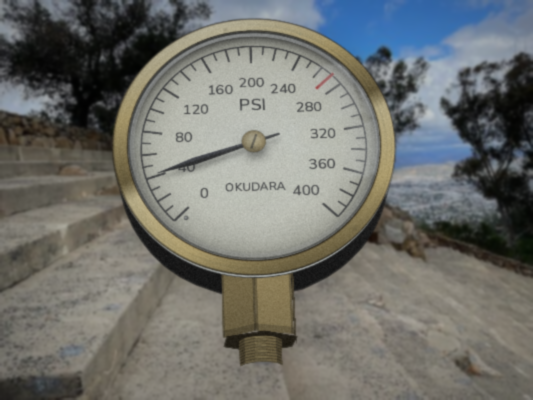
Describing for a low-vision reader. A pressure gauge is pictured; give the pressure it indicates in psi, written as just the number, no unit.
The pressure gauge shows 40
